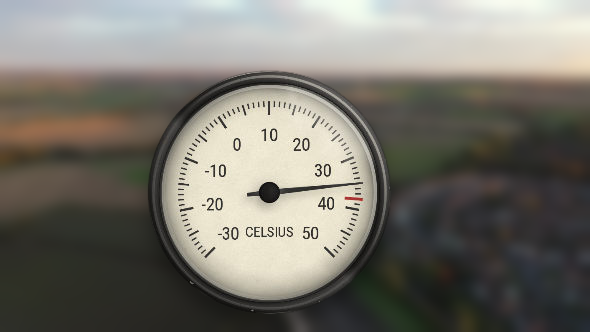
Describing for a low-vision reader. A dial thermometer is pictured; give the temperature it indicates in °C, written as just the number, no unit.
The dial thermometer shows 35
